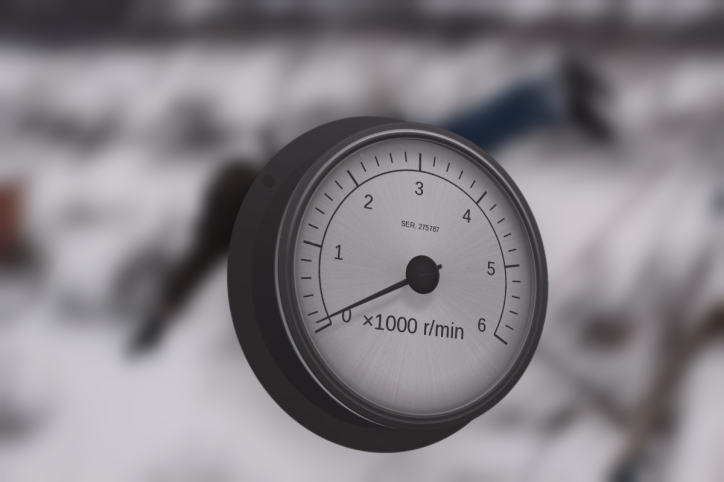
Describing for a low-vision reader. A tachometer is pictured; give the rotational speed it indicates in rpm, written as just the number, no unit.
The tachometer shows 100
